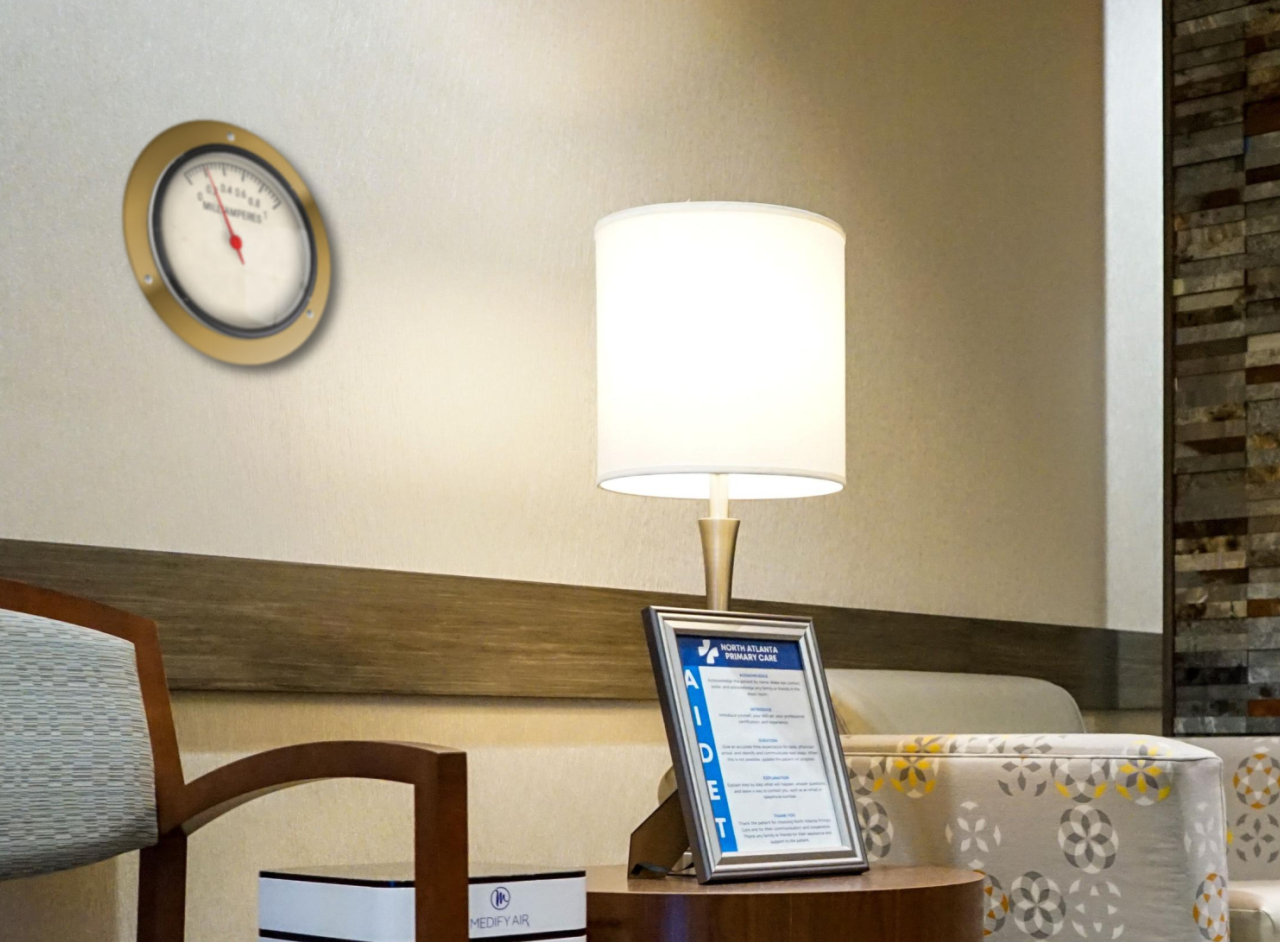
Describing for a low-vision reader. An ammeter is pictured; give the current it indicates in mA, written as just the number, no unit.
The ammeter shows 0.2
